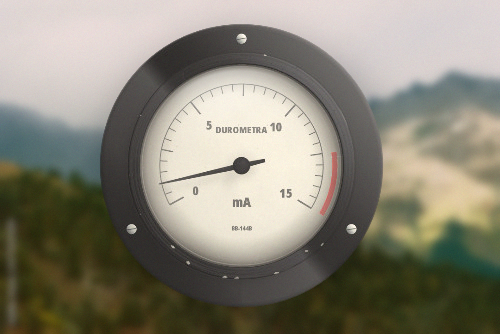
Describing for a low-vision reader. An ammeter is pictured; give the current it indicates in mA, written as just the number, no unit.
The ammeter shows 1
